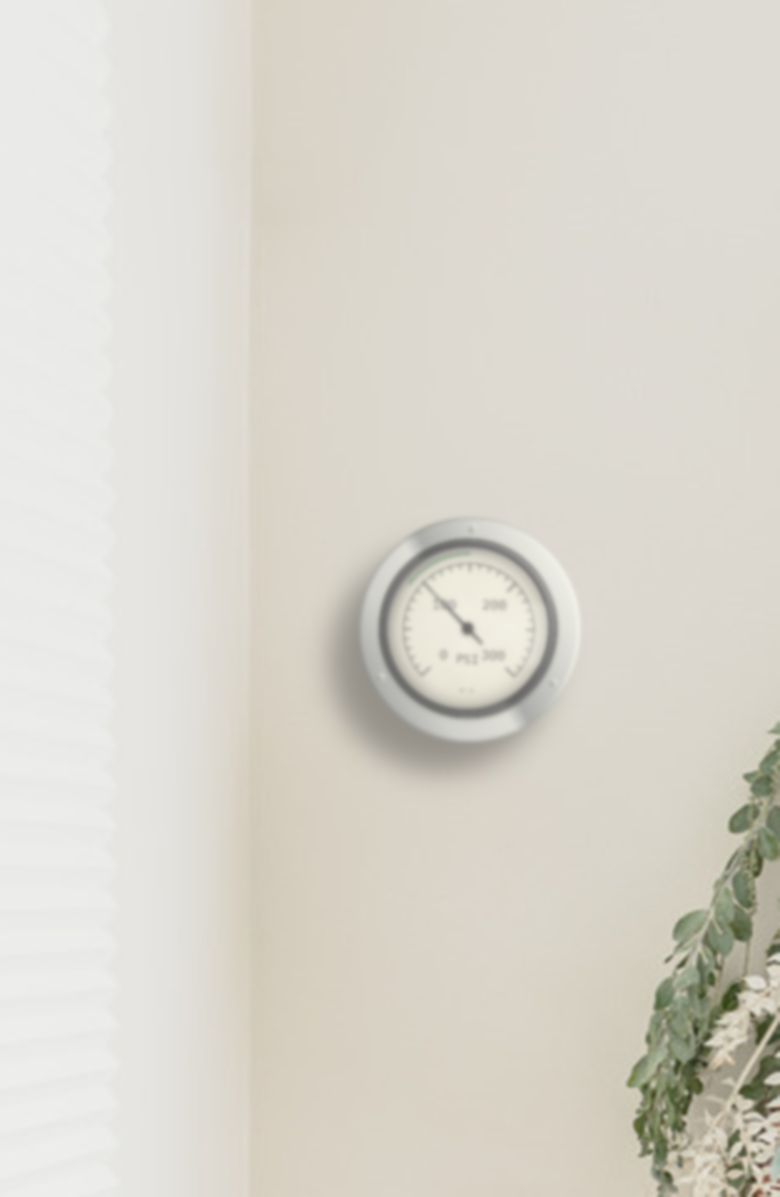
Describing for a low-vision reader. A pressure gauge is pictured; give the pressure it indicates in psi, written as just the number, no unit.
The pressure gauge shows 100
